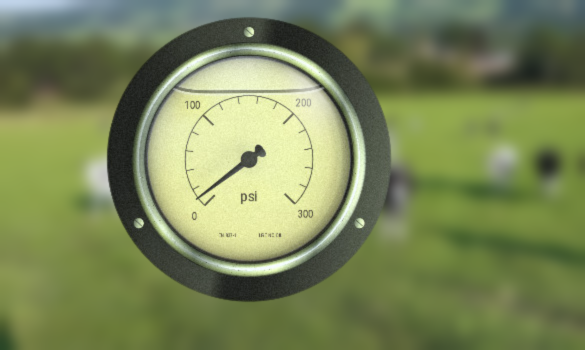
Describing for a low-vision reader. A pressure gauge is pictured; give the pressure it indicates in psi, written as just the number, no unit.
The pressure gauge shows 10
